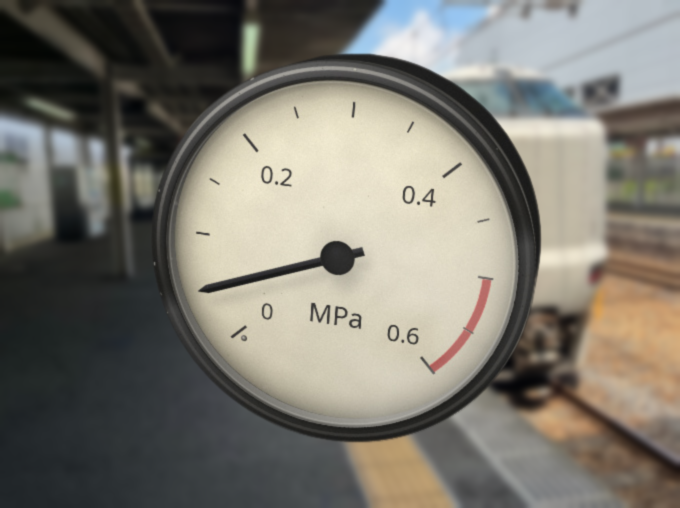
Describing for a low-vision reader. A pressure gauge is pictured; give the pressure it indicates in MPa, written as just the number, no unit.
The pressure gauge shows 0.05
